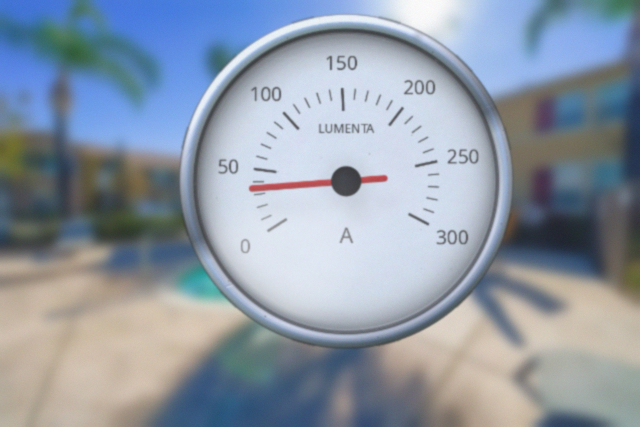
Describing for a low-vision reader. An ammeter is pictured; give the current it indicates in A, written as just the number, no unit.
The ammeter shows 35
